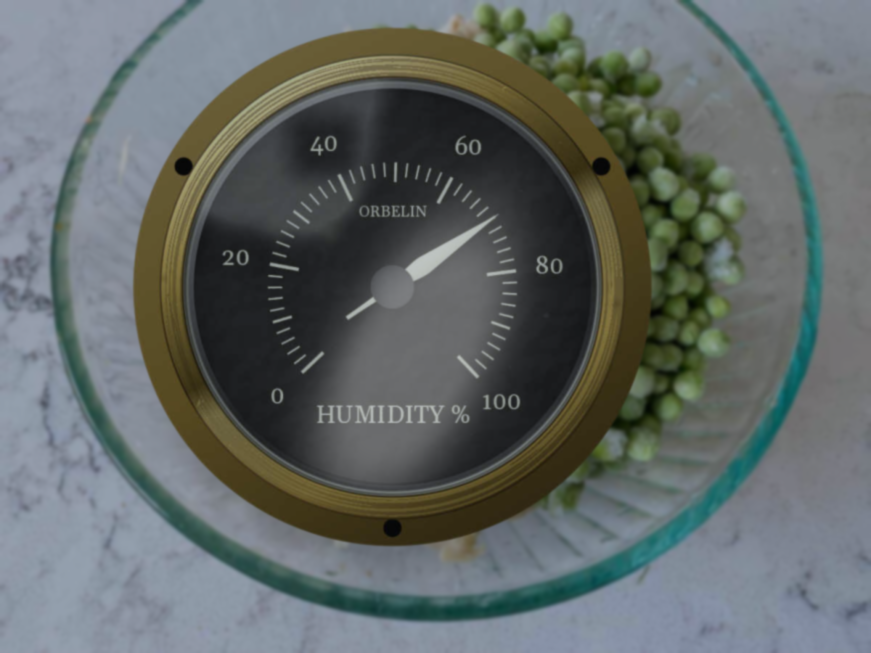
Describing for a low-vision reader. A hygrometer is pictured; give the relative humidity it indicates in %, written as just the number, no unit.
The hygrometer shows 70
